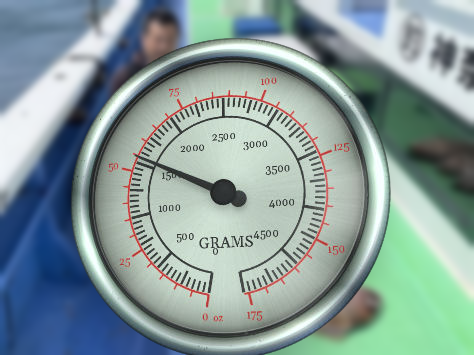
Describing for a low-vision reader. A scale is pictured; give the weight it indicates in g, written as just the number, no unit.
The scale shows 1550
